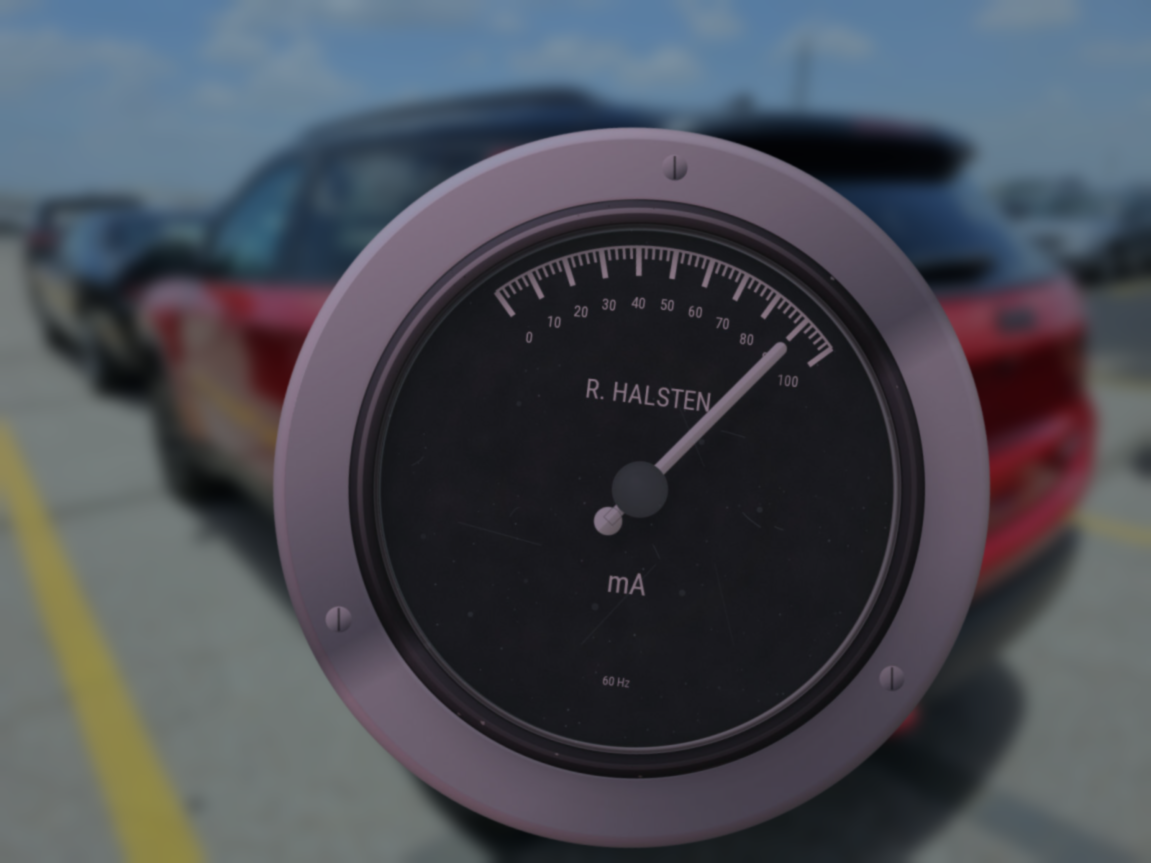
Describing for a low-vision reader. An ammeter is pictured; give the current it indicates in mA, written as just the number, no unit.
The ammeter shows 90
